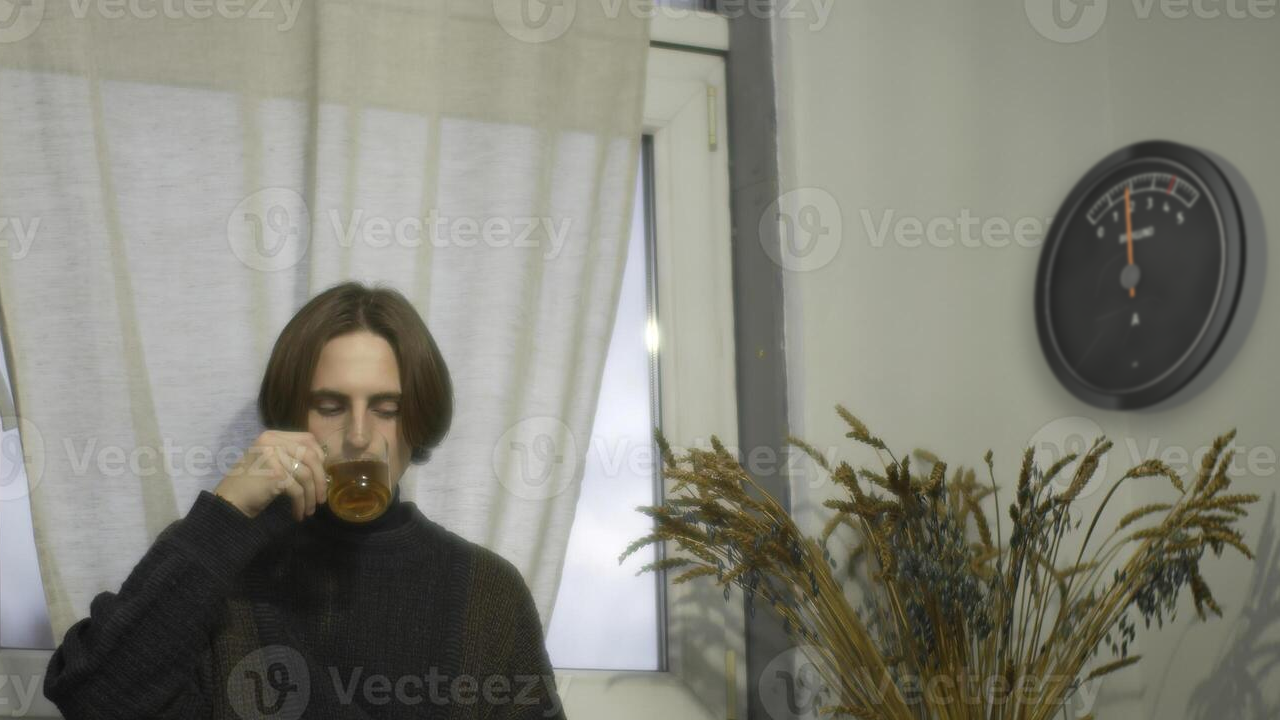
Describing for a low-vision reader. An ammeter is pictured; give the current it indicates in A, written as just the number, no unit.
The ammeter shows 2
